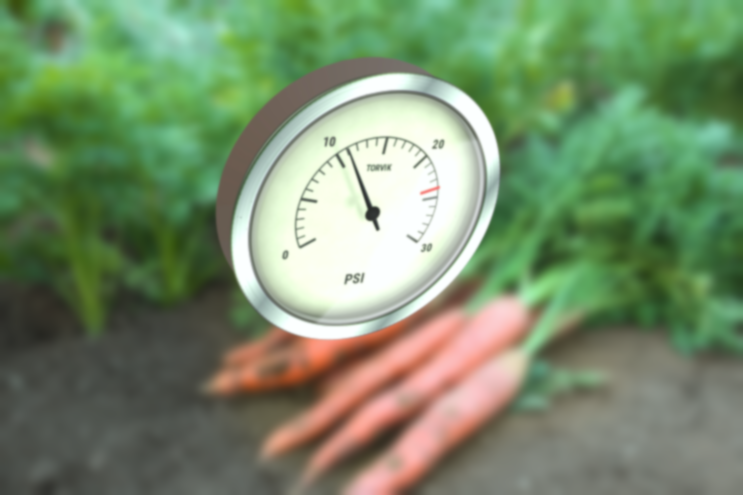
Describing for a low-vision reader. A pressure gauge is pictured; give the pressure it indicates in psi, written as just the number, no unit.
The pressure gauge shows 11
